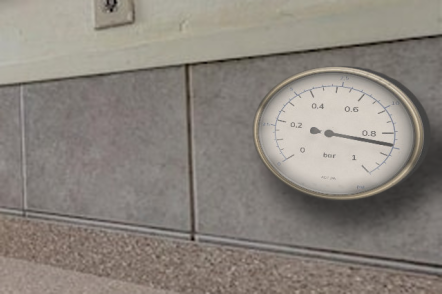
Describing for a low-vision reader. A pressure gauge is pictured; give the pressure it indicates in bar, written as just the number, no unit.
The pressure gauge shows 0.85
